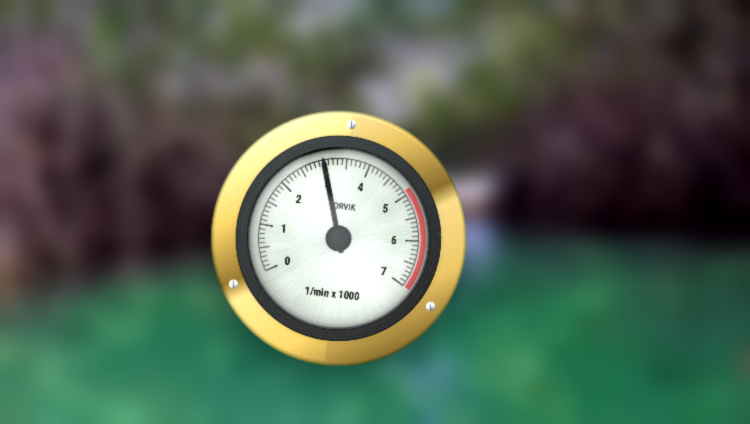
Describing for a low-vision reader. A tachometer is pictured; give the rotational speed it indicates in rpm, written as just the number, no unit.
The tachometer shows 3000
